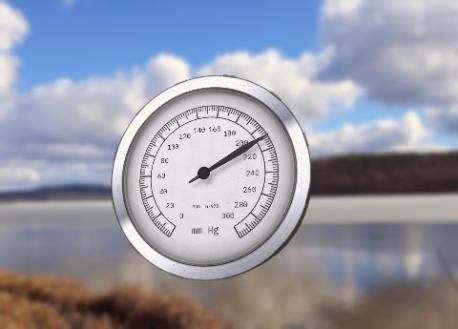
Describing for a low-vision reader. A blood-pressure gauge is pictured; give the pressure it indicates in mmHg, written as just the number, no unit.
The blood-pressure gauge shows 210
